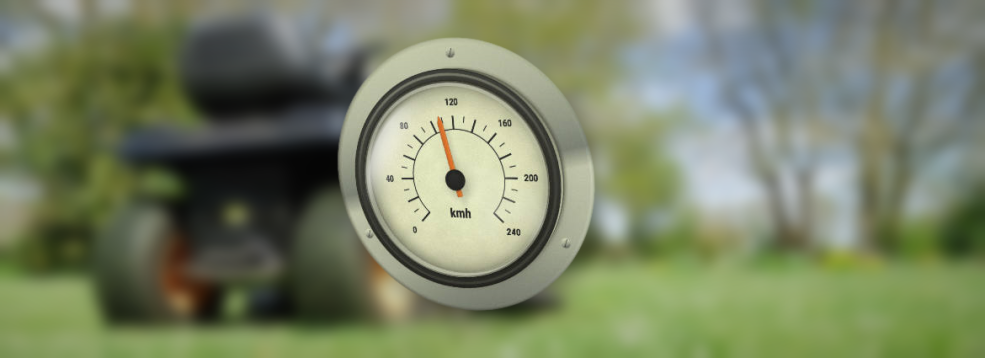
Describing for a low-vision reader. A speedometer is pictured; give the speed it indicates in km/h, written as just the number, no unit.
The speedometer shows 110
